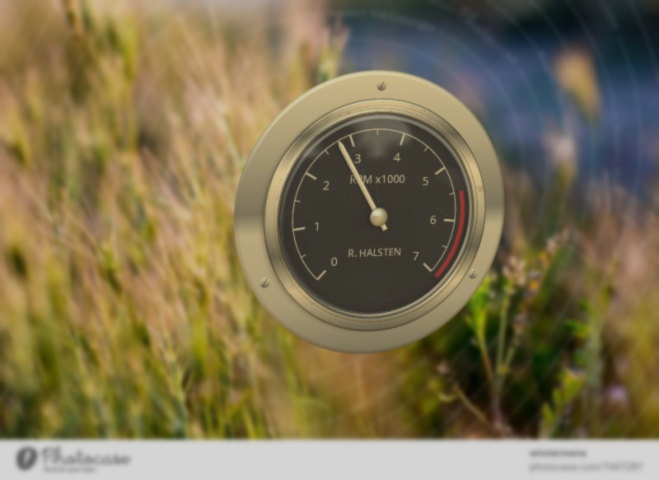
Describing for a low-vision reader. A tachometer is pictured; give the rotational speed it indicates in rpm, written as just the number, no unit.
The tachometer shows 2750
